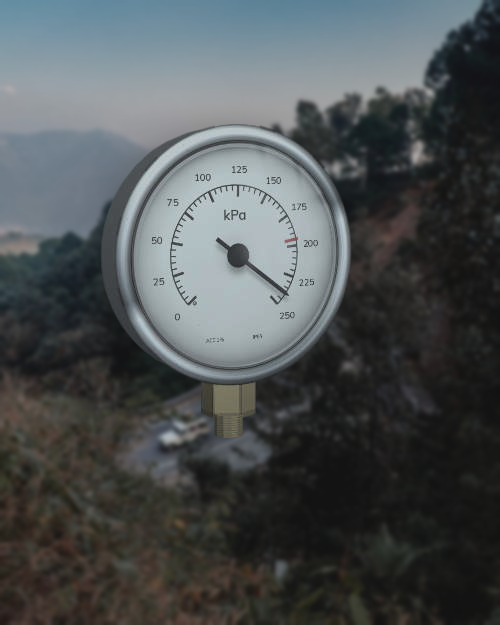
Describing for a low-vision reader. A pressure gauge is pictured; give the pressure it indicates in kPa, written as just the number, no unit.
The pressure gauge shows 240
